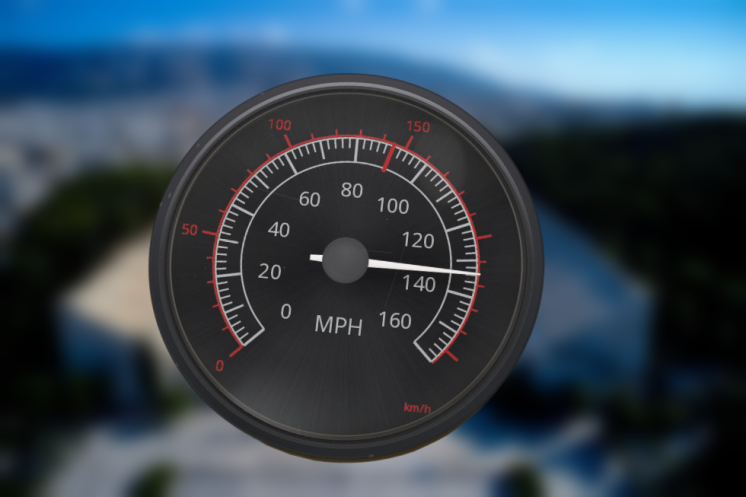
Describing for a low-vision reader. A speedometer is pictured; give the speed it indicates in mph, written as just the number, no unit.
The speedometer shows 134
